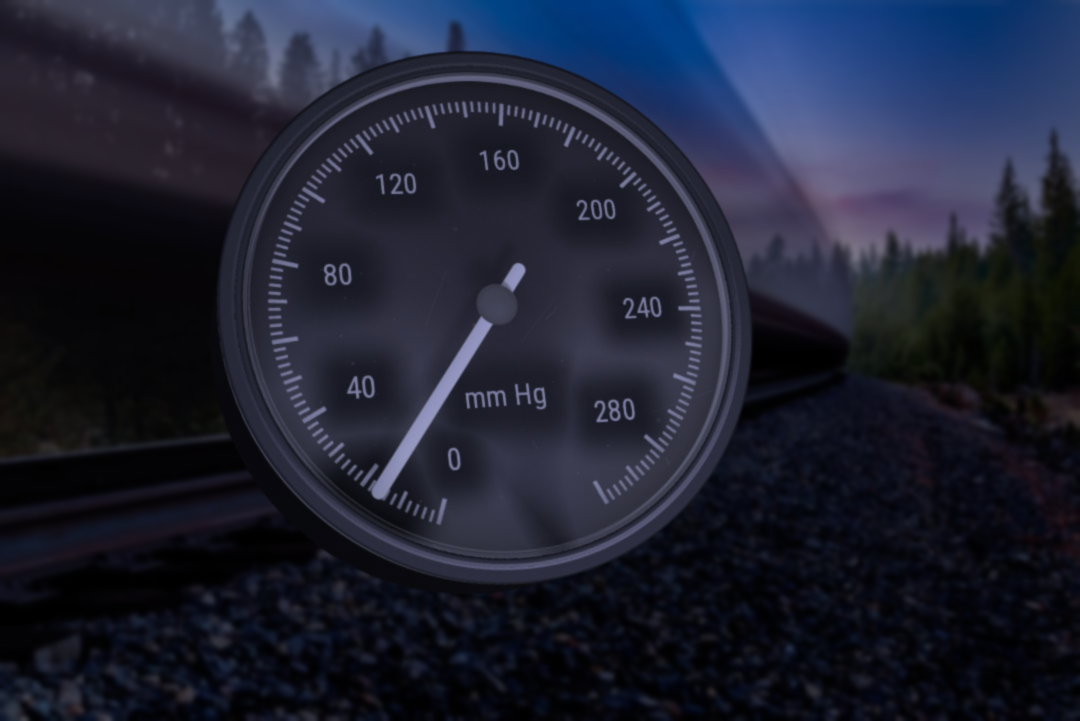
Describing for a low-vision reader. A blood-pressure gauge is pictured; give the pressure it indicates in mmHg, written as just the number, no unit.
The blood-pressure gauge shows 16
